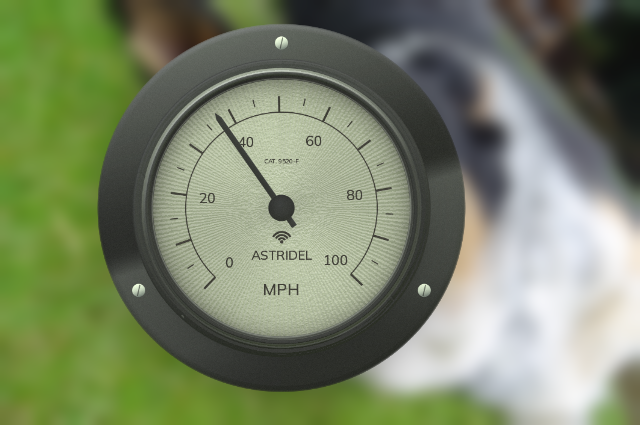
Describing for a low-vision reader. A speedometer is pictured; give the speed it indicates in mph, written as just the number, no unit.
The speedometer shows 37.5
